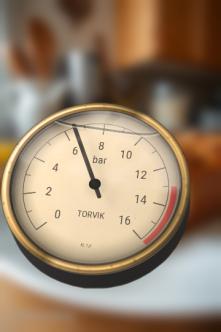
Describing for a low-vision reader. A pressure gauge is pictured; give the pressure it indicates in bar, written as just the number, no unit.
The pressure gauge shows 6.5
